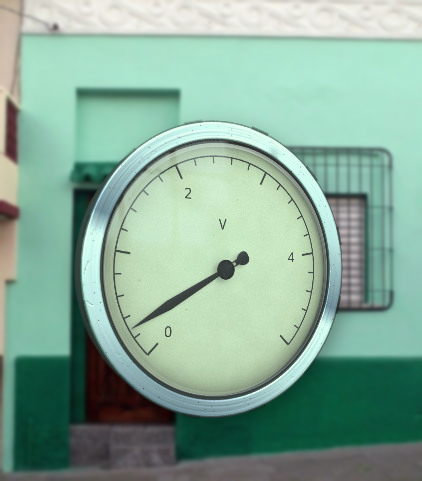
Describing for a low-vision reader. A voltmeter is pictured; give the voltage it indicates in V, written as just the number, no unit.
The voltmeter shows 0.3
